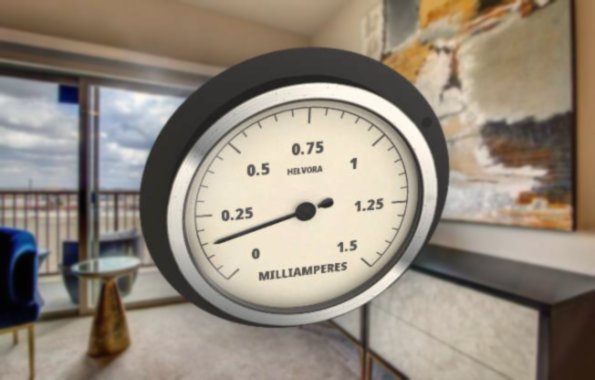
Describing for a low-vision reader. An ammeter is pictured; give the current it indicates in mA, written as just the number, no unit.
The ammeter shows 0.15
